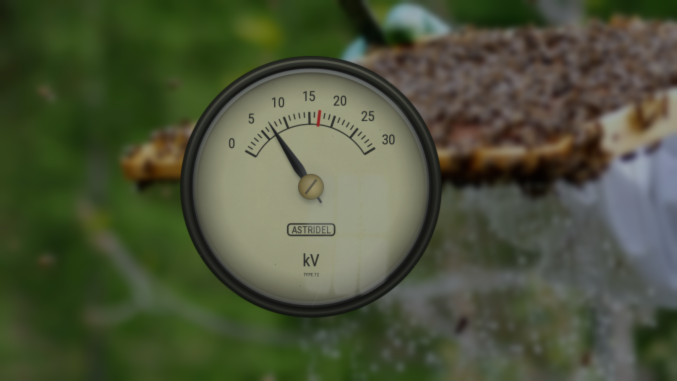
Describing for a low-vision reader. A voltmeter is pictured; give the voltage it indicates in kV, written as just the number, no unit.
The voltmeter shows 7
